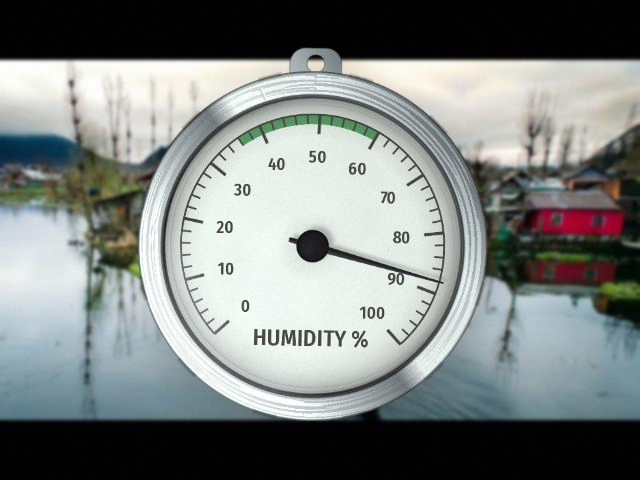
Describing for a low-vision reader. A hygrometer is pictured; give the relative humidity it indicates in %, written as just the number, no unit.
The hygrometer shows 88
